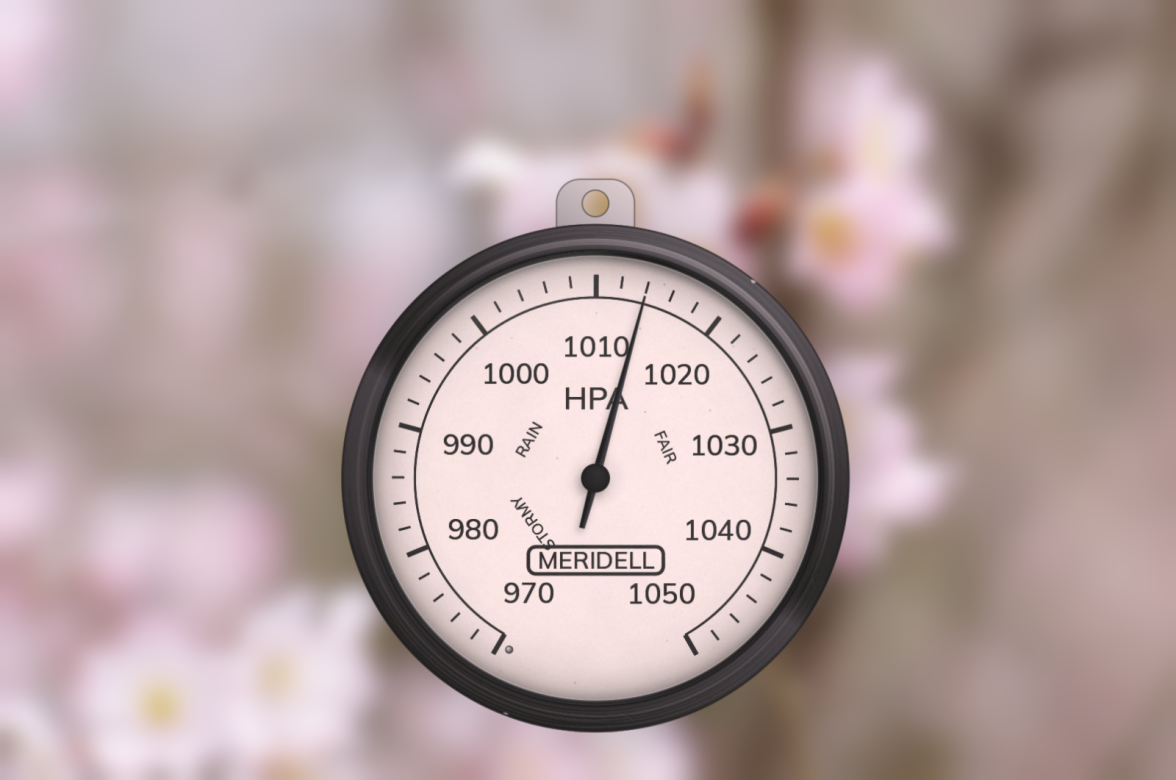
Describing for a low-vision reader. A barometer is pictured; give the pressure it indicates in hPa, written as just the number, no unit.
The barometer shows 1014
